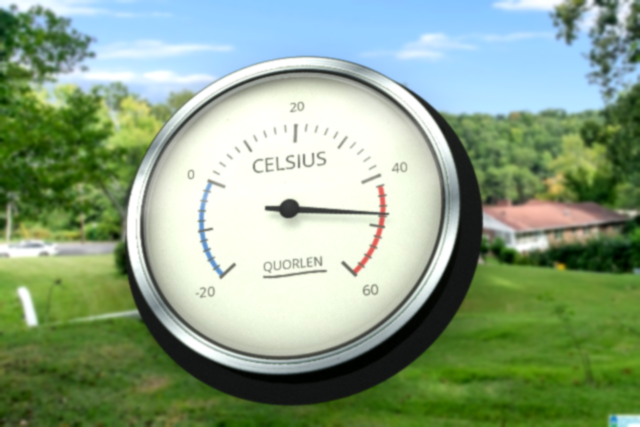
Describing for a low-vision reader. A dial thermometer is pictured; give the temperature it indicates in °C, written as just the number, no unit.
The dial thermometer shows 48
